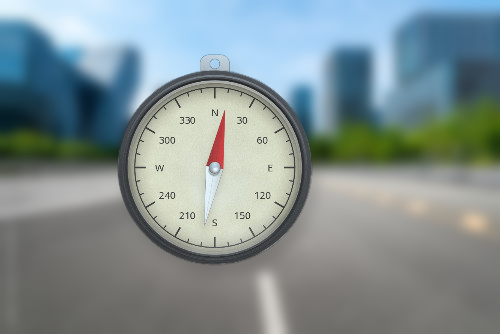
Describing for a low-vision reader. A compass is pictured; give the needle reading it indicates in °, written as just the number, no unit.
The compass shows 10
